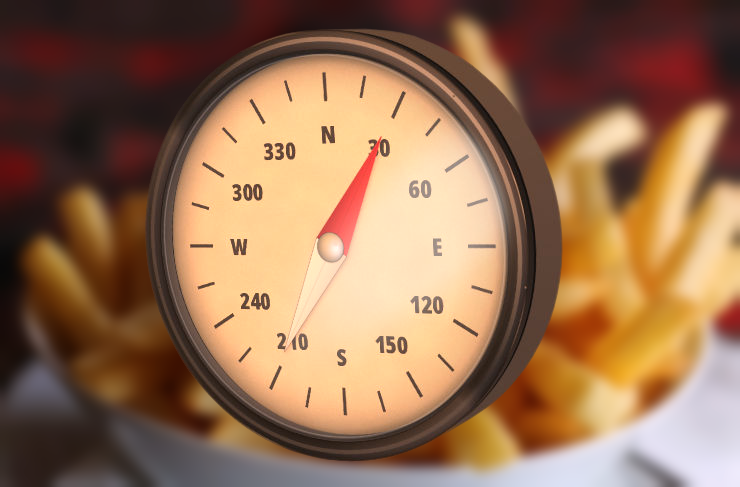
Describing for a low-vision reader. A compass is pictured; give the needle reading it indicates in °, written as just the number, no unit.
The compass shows 30
